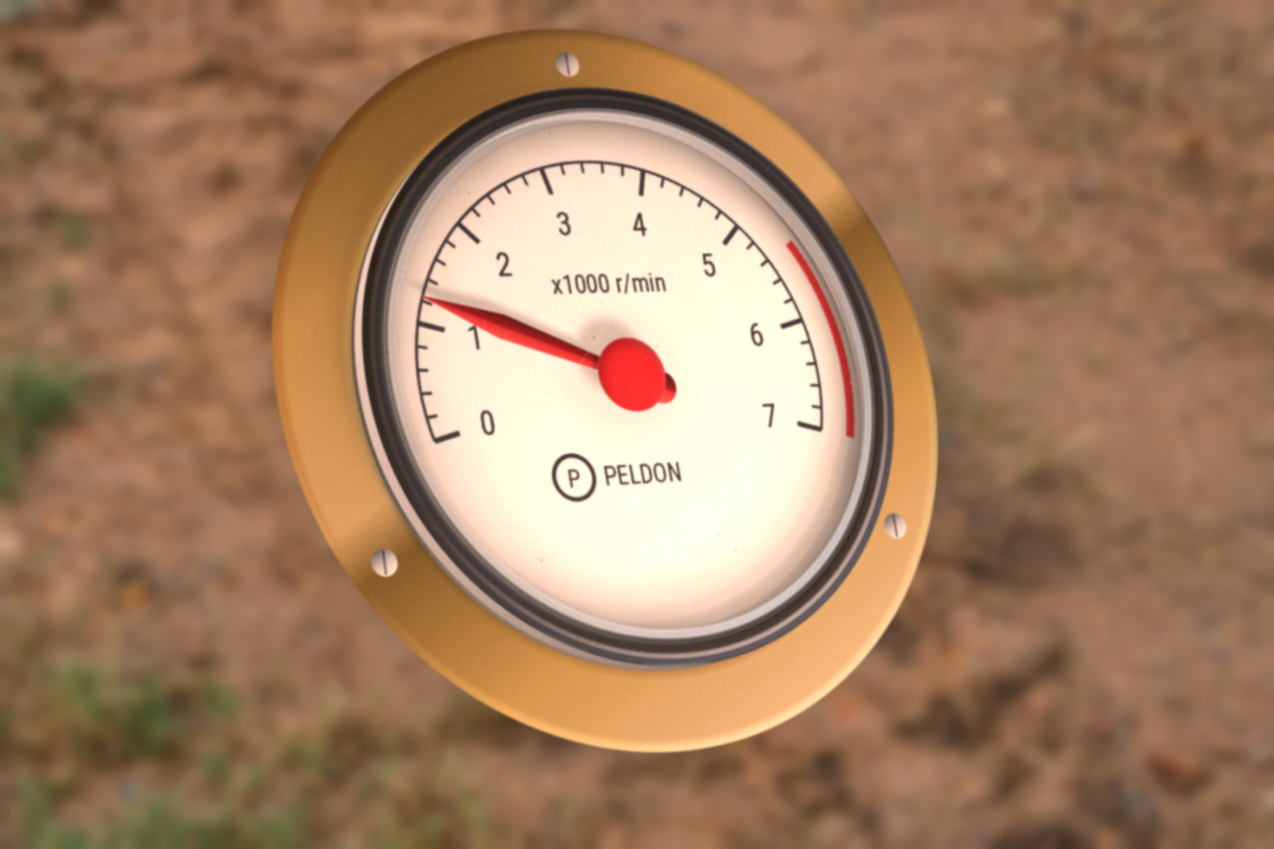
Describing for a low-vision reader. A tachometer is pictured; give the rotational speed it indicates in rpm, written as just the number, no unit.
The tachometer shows 1200
